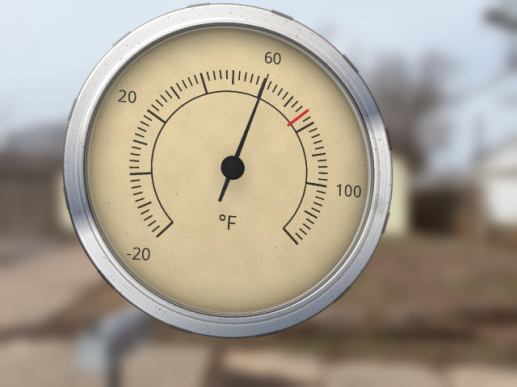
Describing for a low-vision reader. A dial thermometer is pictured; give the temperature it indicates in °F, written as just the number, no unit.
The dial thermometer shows 60
